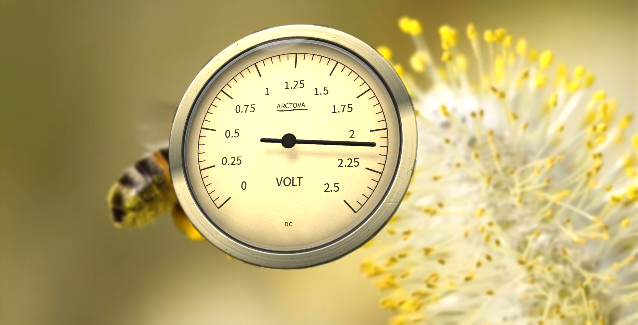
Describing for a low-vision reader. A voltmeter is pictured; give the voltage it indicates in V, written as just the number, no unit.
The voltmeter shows 2.1
